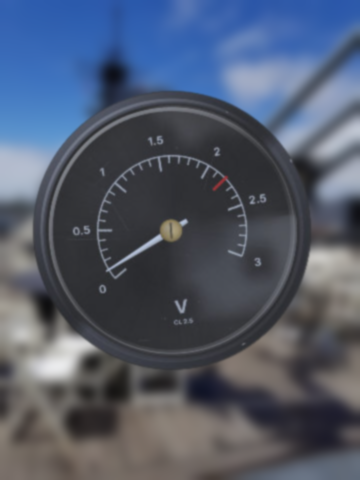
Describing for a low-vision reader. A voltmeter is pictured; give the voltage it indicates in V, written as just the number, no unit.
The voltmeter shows 0.1
